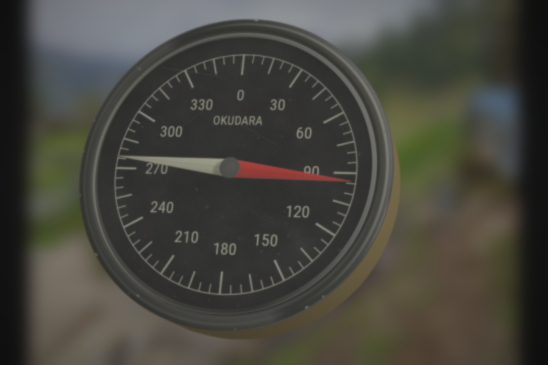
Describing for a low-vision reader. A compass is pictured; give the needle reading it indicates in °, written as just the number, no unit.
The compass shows 95
